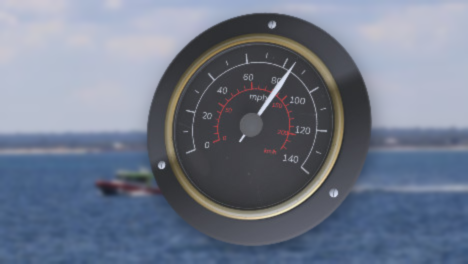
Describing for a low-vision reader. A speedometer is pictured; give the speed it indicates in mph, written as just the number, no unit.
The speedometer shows 85
